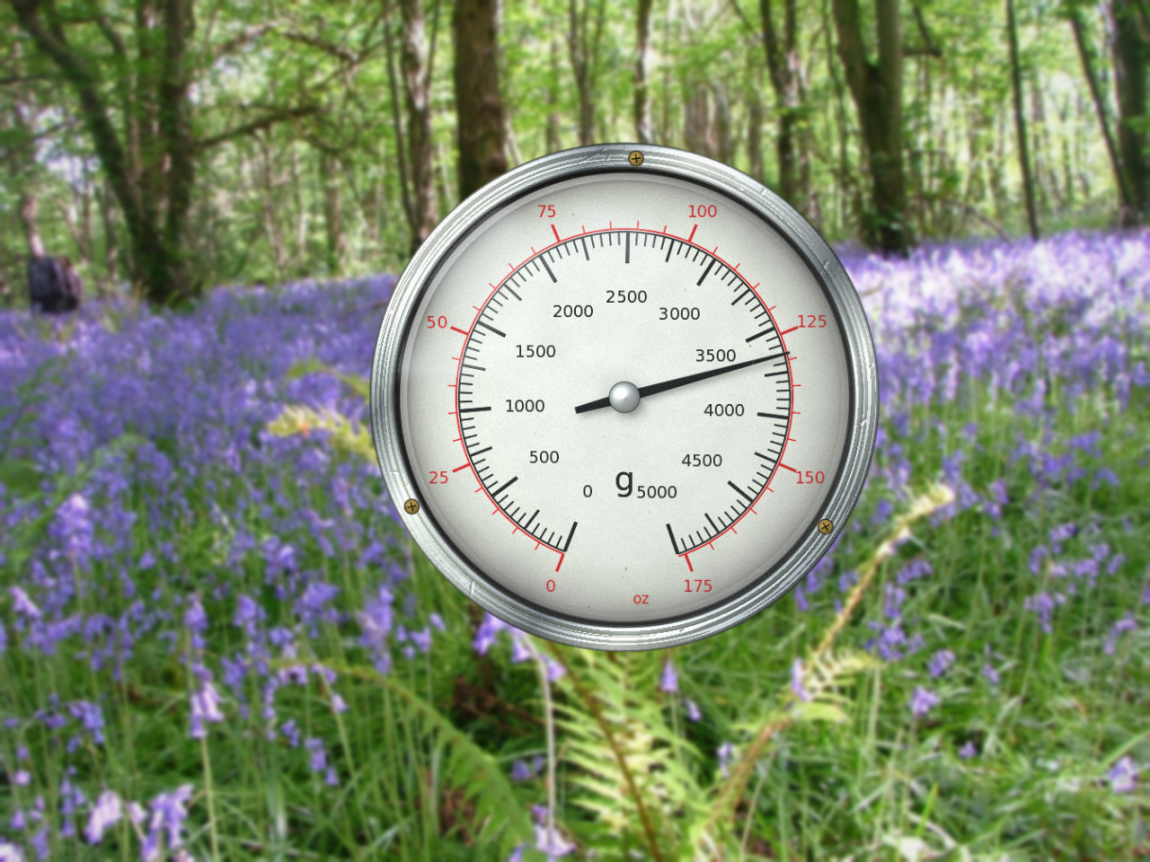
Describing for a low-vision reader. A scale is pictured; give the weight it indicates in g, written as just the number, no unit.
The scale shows 3650
